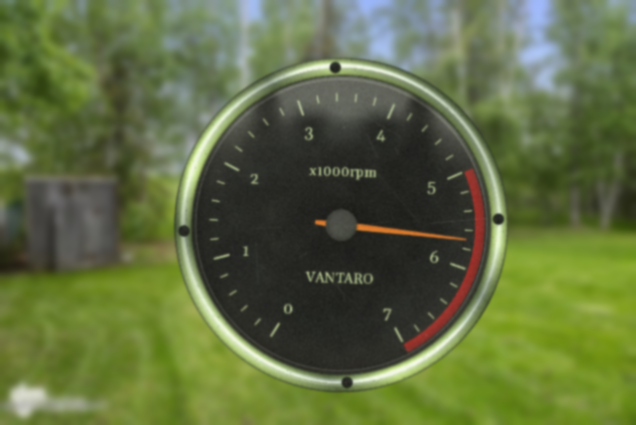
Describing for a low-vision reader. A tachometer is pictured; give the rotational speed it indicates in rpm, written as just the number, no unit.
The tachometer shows 5700
